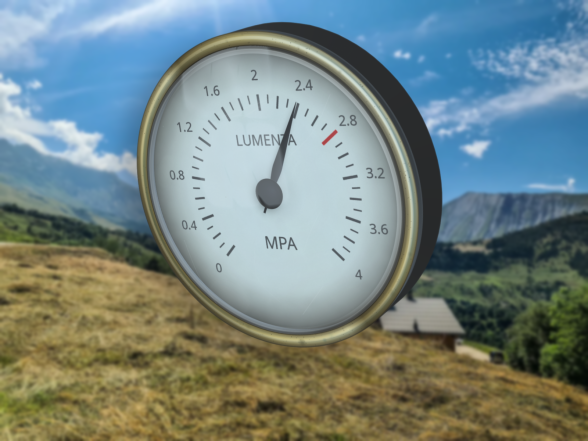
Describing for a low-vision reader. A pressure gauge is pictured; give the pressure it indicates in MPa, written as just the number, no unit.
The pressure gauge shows 2.4
